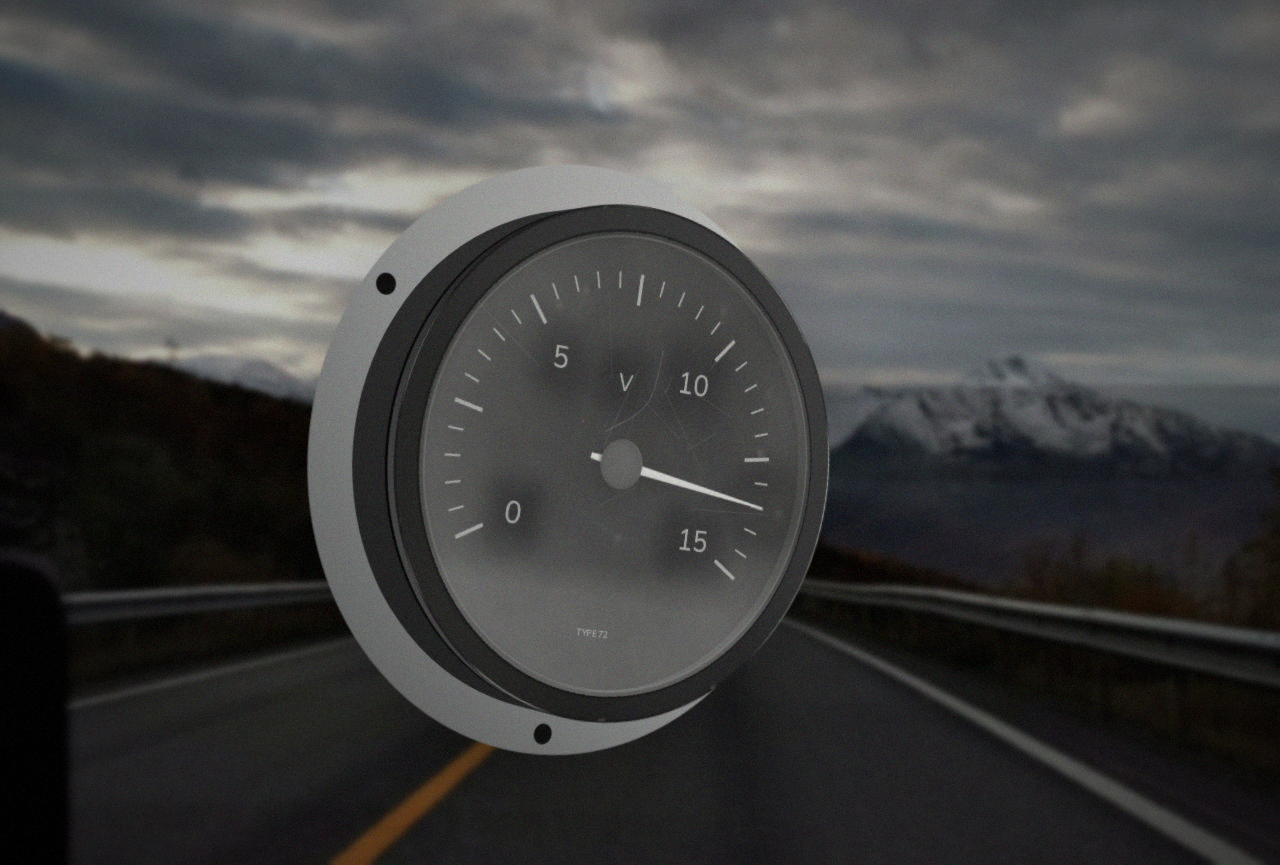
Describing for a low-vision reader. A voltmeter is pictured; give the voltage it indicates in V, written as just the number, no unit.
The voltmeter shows 13.5
